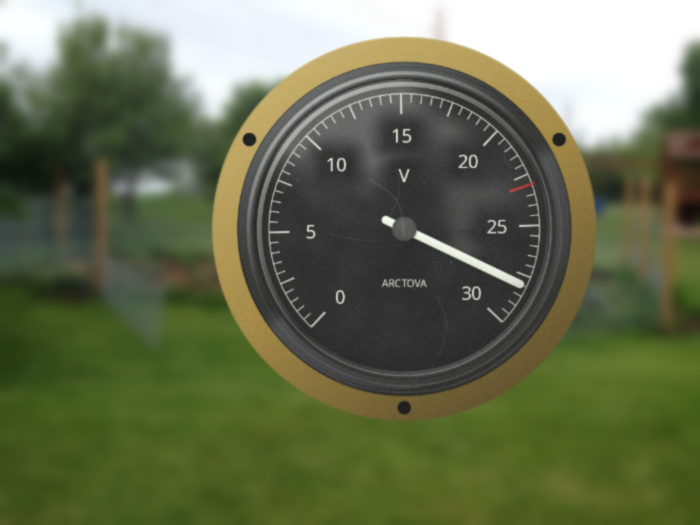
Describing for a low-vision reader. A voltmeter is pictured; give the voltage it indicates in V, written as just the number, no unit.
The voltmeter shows 28
